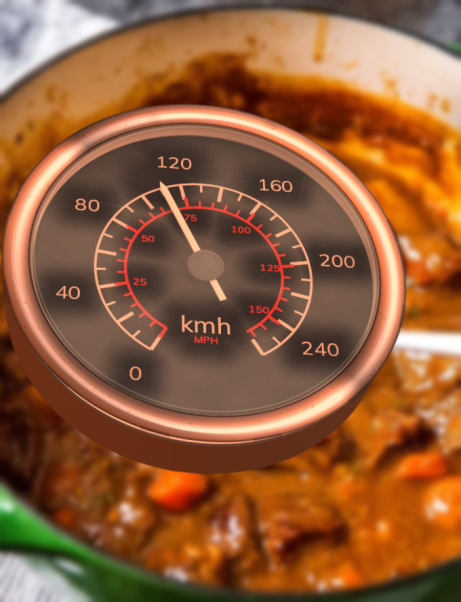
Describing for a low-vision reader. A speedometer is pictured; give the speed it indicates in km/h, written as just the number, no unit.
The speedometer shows 110
